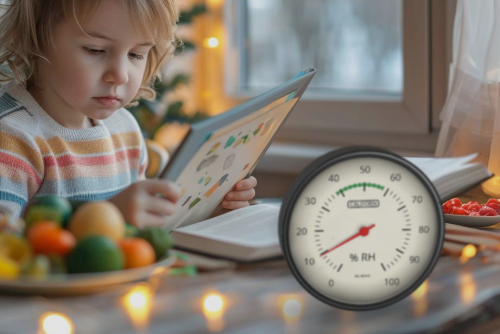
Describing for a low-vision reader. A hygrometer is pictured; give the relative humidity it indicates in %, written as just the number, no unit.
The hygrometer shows 10
